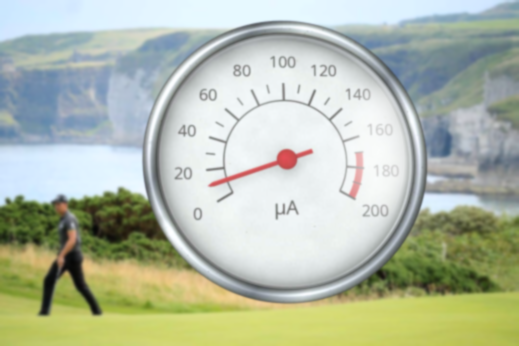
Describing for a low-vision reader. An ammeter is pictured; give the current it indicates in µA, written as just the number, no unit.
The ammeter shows 10
